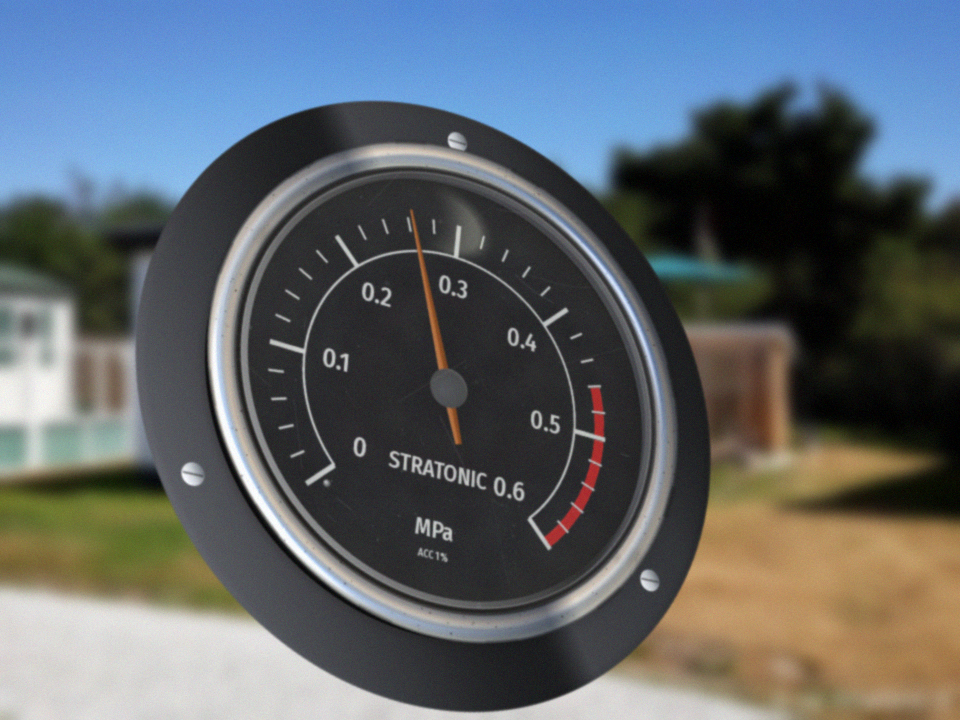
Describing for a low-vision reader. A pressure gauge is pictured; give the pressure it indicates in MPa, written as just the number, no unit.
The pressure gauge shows 0.26
